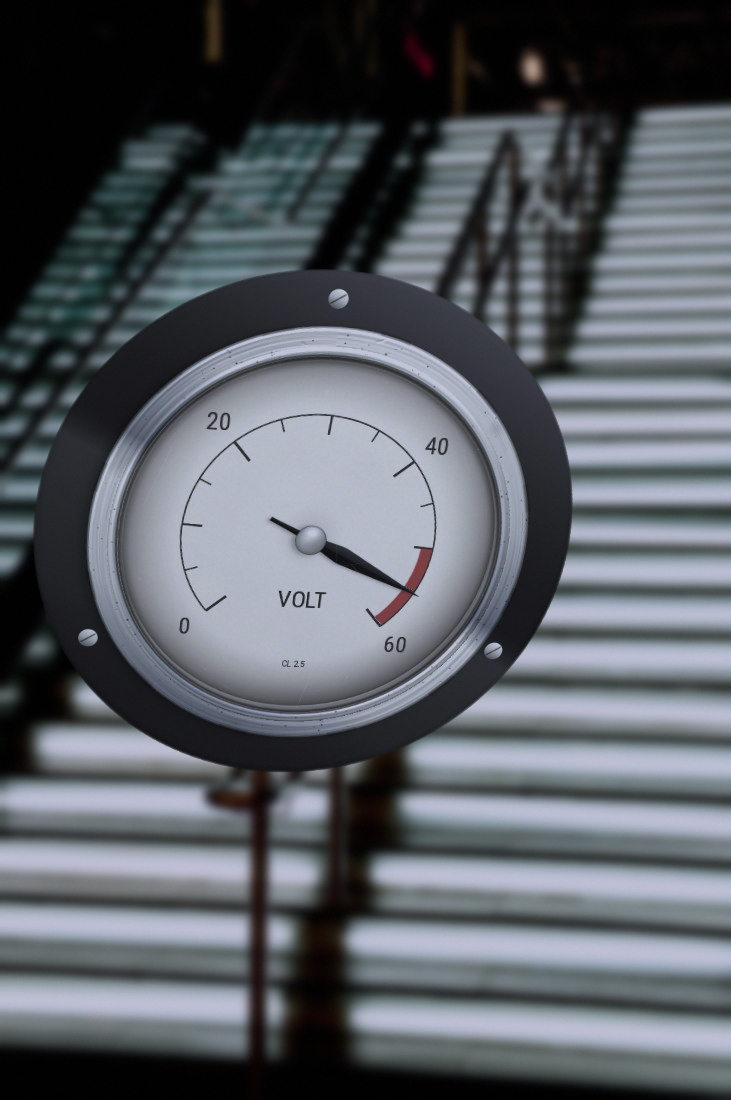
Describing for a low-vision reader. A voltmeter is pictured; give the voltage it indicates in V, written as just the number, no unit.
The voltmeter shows 55
